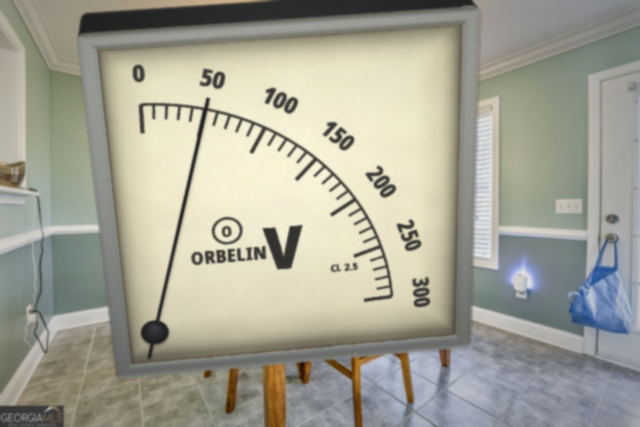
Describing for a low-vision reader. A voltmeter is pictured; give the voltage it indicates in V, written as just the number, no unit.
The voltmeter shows 50
